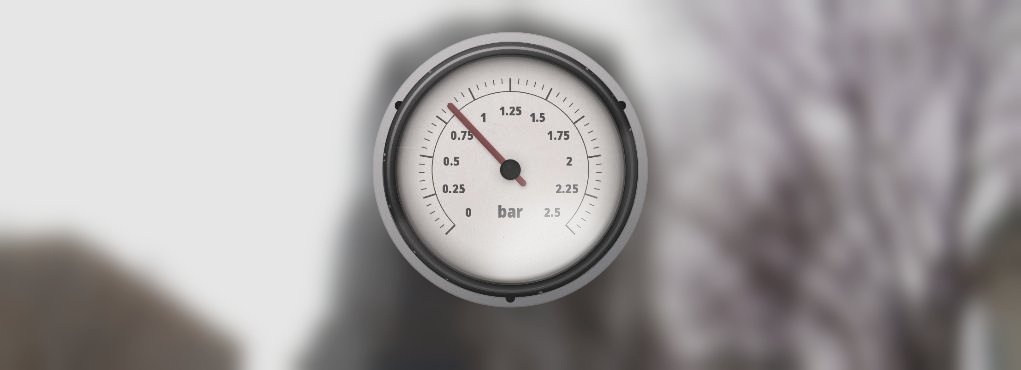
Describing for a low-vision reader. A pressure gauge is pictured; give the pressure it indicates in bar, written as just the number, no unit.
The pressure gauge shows 0.85
